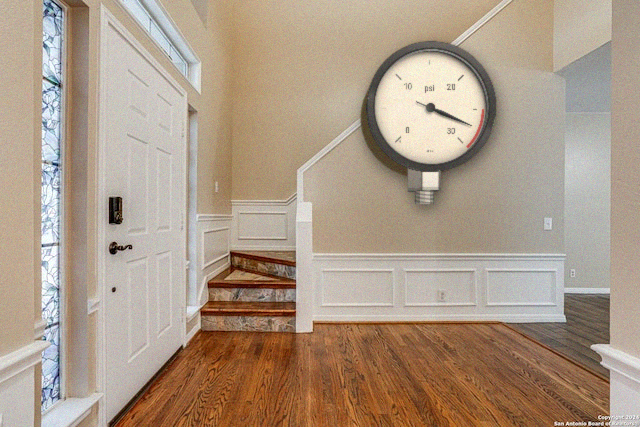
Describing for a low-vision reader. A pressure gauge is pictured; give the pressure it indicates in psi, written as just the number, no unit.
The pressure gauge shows 27.5
